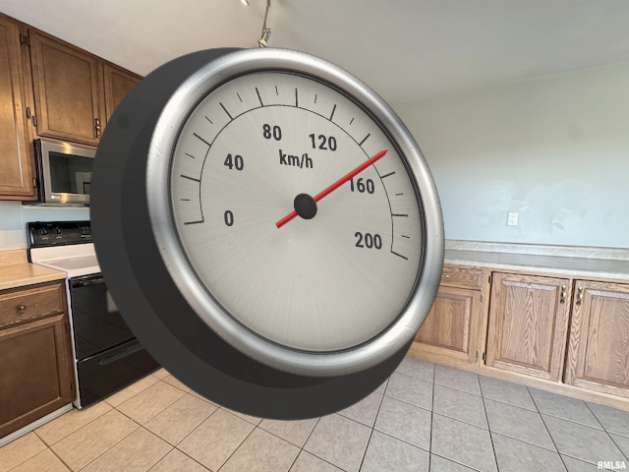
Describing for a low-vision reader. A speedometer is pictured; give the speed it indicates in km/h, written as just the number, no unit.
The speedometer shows 150
